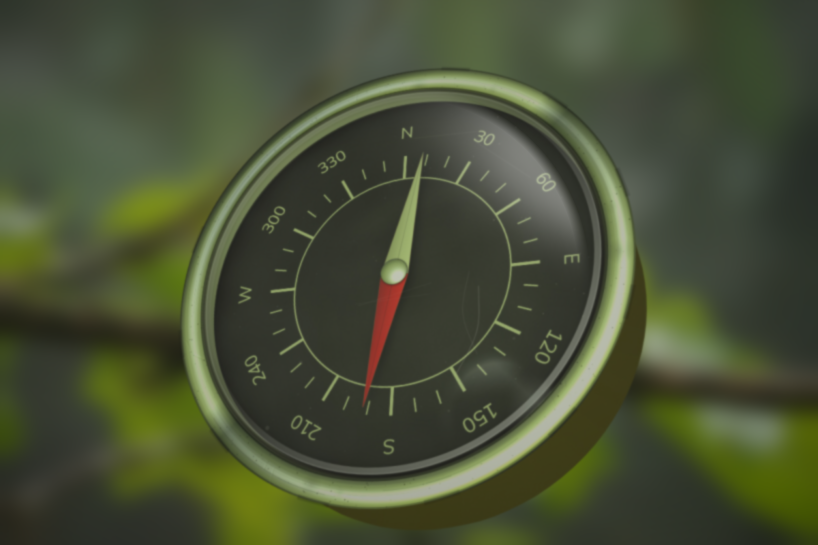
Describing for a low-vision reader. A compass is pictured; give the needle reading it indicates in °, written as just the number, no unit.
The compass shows 190
